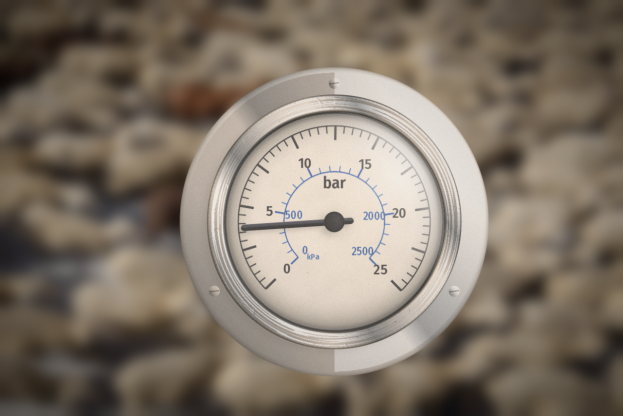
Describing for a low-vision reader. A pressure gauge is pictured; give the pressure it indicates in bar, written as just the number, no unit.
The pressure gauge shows 3.75
